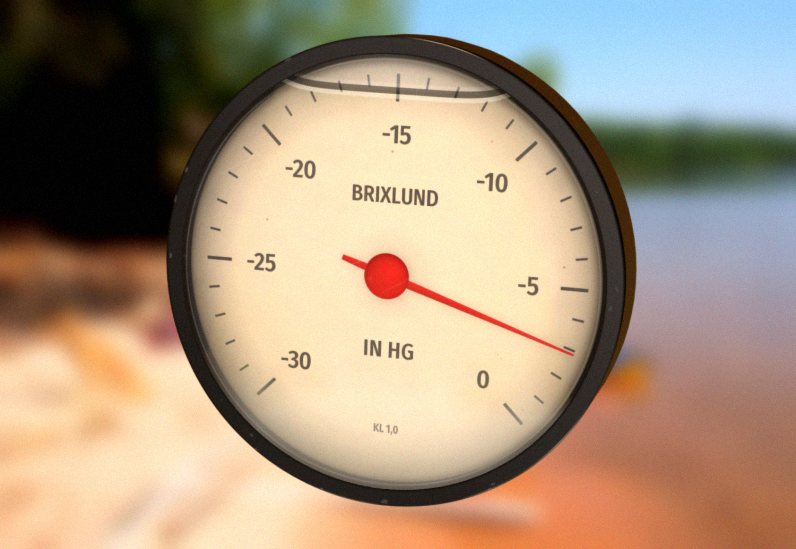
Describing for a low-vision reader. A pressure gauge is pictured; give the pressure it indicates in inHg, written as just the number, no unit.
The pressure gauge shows -3
